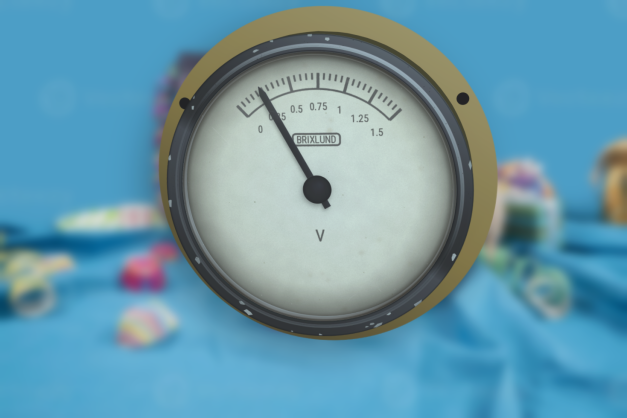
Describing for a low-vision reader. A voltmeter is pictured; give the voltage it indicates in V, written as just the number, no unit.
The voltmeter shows 0.25
